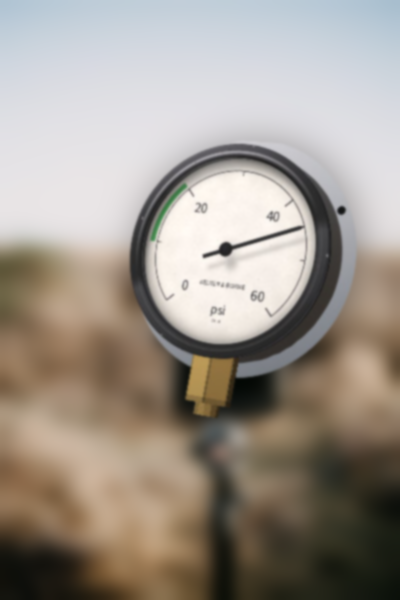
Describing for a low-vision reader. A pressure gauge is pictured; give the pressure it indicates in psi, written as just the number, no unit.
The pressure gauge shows 45
